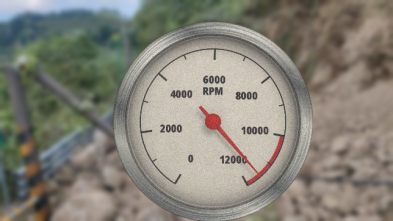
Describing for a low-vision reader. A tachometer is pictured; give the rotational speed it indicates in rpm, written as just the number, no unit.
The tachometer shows 11500
